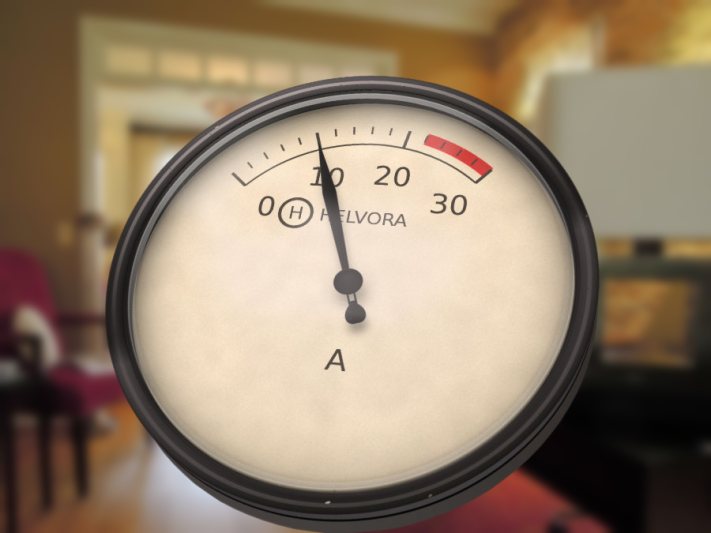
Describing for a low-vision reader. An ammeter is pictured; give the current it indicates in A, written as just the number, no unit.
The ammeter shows 10
